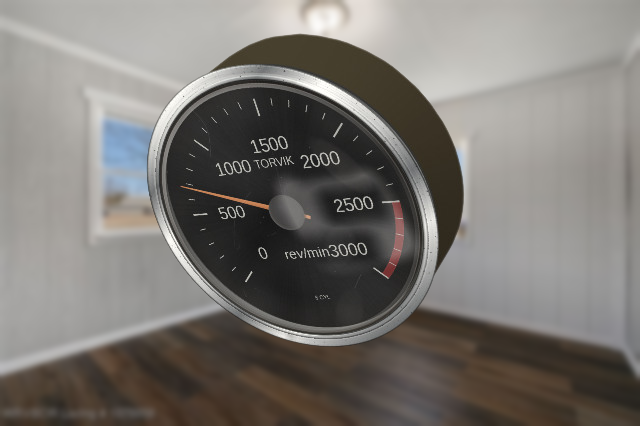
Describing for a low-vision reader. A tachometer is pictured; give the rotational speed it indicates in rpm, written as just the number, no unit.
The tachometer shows 700
